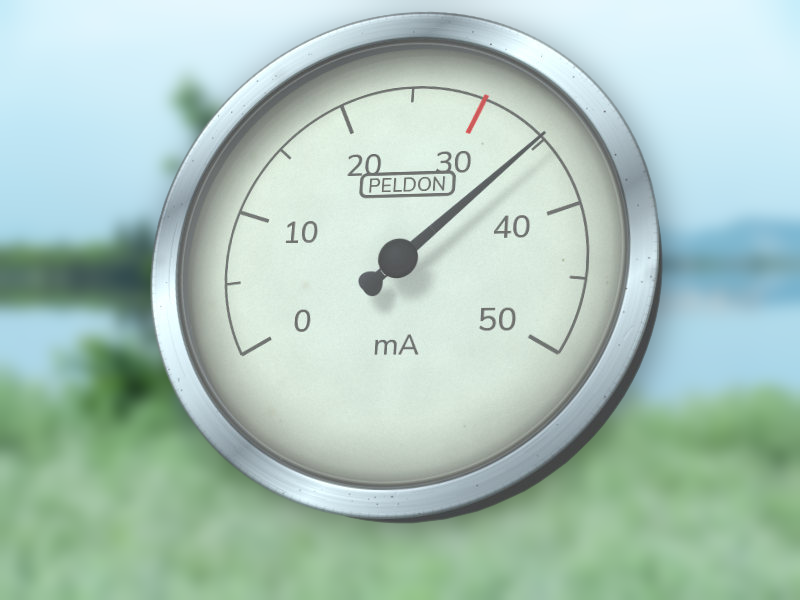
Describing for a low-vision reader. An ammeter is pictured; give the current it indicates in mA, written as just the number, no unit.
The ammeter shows 35
